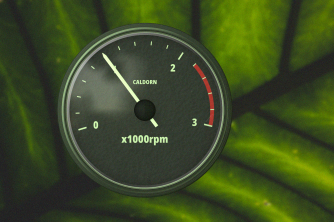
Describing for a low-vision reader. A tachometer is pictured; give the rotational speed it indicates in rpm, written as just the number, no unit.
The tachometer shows 1000
